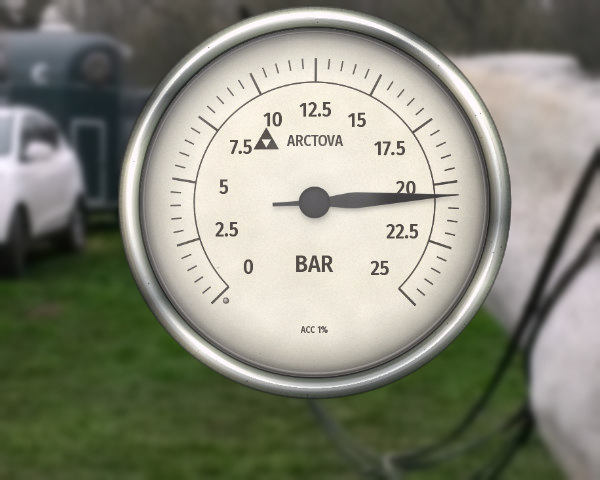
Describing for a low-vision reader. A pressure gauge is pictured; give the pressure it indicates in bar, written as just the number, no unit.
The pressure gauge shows 20.5
